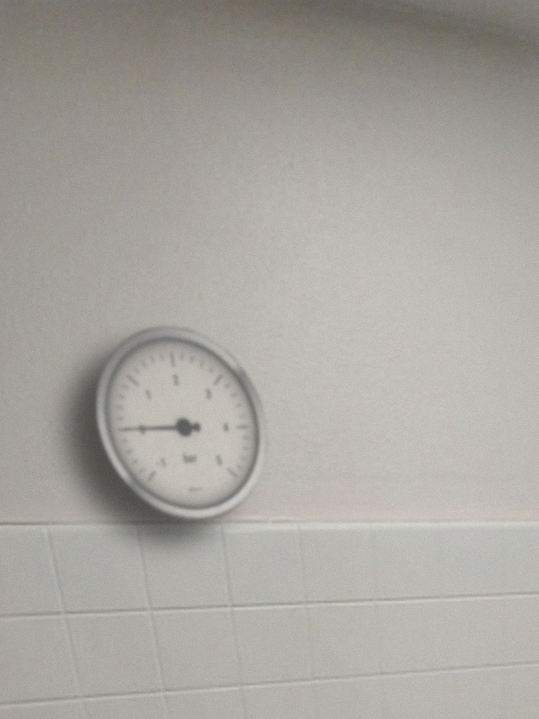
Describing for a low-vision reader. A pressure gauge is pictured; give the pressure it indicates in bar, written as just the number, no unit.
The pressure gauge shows 0
